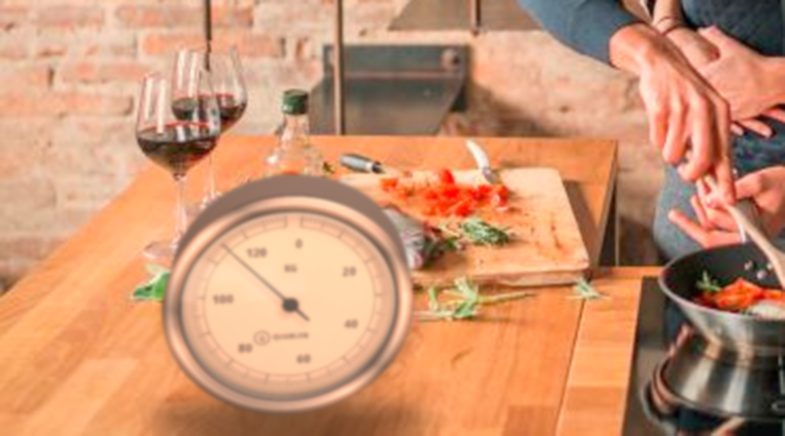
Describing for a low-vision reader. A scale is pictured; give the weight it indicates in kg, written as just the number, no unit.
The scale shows 115
